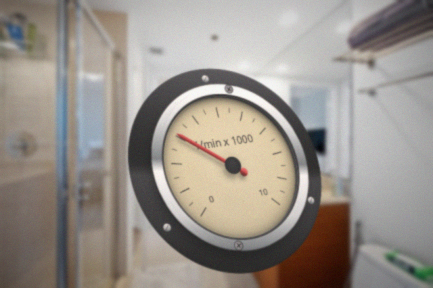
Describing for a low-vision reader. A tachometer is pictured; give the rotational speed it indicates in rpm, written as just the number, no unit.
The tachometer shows 3000
